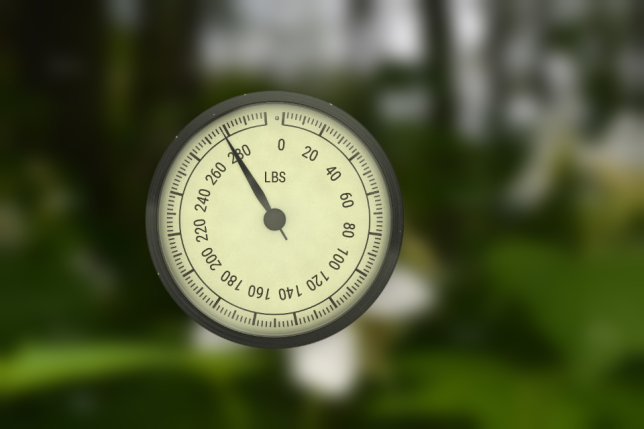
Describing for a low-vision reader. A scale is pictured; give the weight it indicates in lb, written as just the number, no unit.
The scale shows 278
